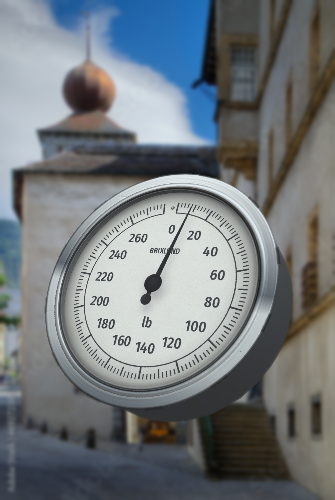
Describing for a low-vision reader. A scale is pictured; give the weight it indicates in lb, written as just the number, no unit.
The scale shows 10
